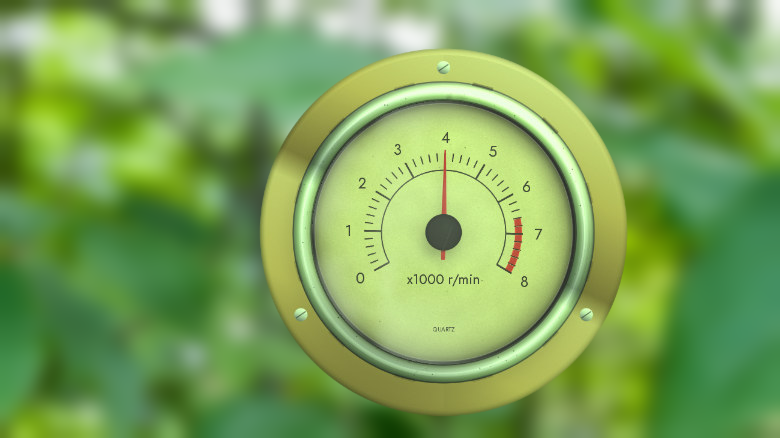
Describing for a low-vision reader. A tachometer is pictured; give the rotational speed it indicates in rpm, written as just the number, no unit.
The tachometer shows 4000
